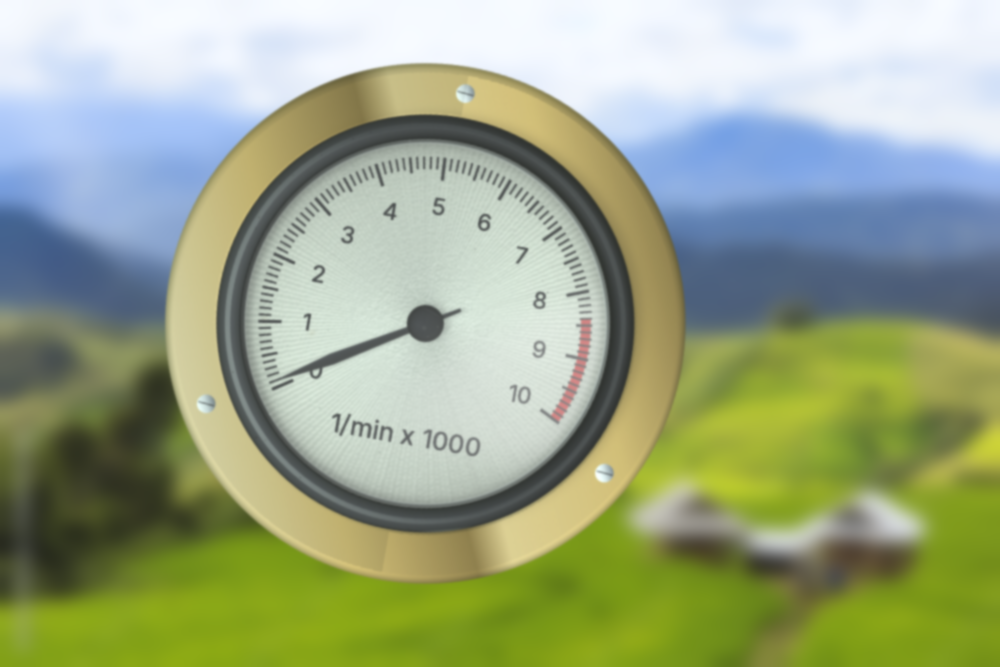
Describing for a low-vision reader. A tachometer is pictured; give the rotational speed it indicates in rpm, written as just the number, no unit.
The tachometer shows 100
